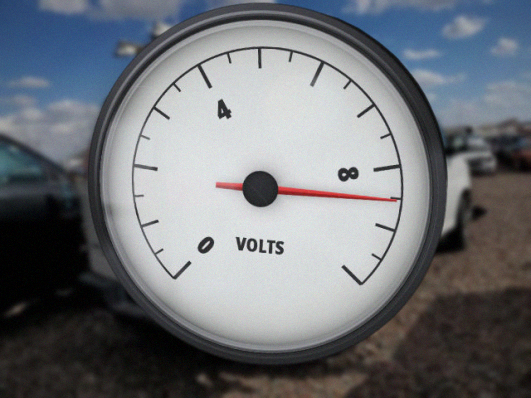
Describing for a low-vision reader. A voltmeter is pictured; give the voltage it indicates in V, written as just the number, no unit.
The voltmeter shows 8.5
